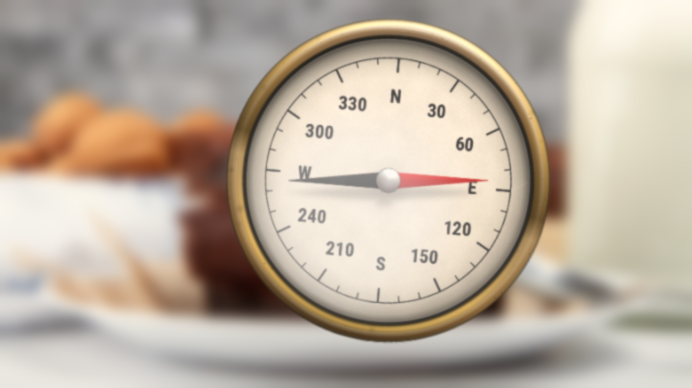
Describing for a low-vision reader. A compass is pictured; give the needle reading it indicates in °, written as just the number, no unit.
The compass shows 85
